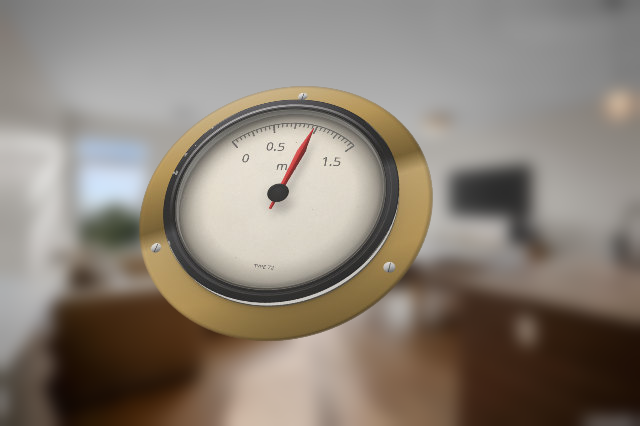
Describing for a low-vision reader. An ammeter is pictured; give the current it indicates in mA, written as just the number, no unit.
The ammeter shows 1
